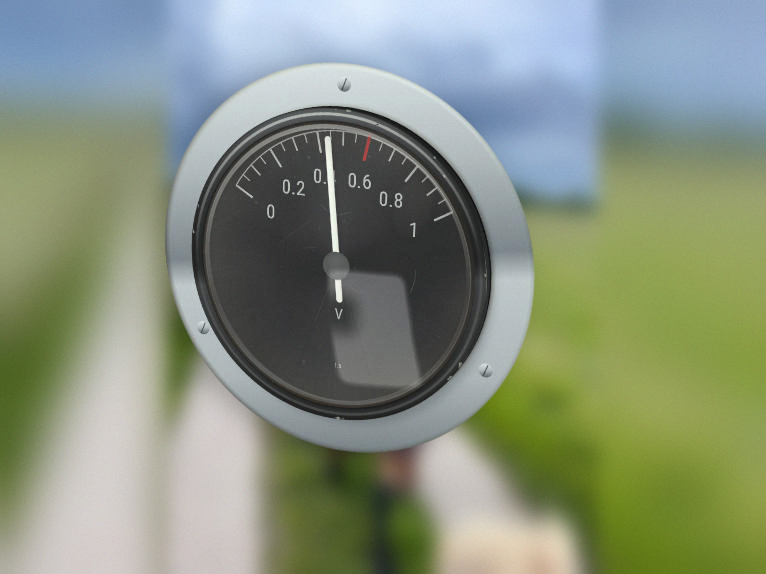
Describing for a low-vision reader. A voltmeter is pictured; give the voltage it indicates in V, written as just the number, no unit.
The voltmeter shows 0.45
